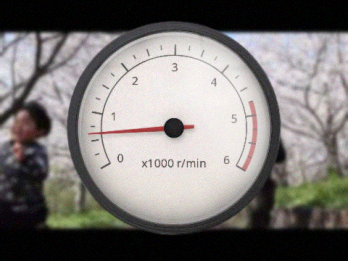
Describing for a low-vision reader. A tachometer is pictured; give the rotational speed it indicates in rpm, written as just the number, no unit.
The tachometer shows 625
